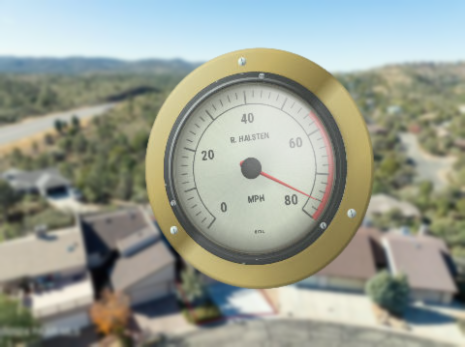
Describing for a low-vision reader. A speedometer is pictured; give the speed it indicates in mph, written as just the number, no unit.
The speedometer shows 76
